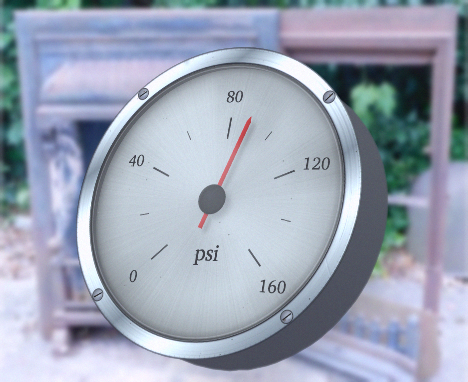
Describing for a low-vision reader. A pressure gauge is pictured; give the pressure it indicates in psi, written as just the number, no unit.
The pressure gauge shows 90
